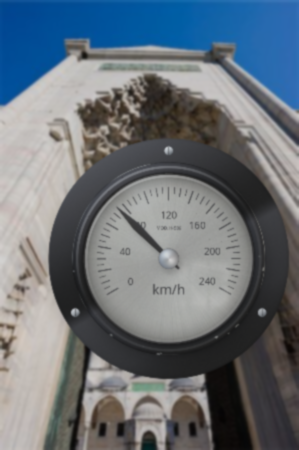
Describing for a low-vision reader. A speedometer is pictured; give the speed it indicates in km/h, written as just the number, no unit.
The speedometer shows 75
